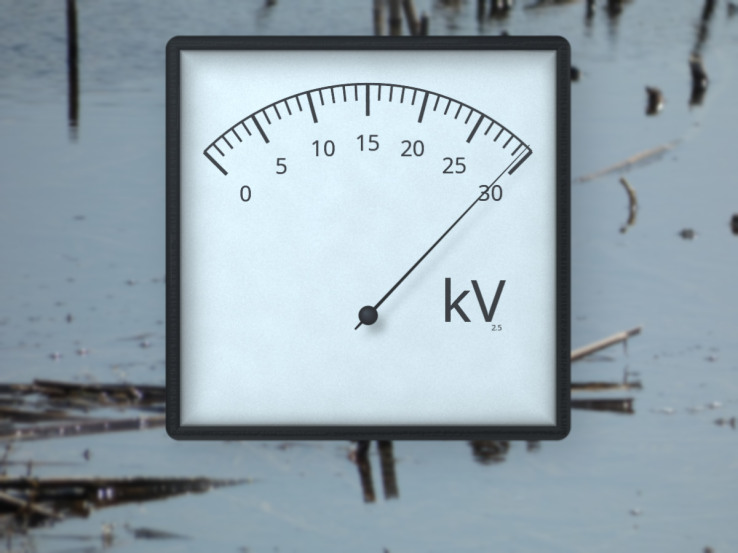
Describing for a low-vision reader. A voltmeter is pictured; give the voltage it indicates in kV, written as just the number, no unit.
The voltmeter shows 29.5
